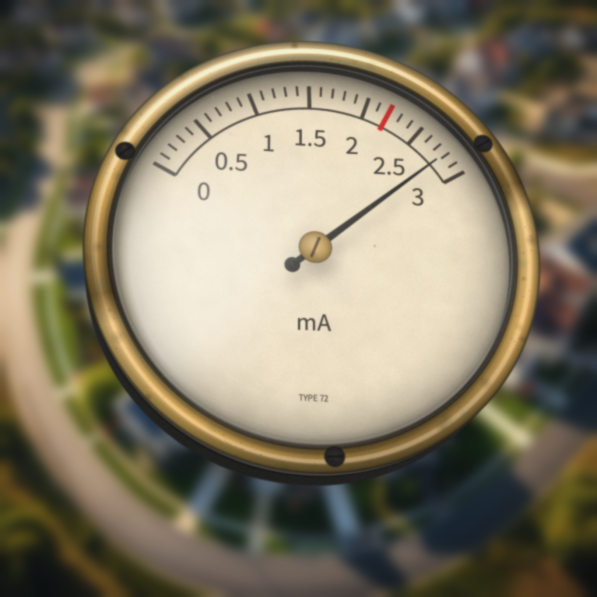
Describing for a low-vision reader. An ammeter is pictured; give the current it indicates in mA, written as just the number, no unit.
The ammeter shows 2.8
